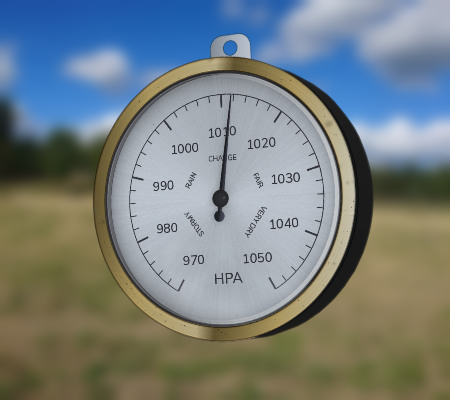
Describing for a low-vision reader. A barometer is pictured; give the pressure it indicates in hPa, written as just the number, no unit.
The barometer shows 1012
